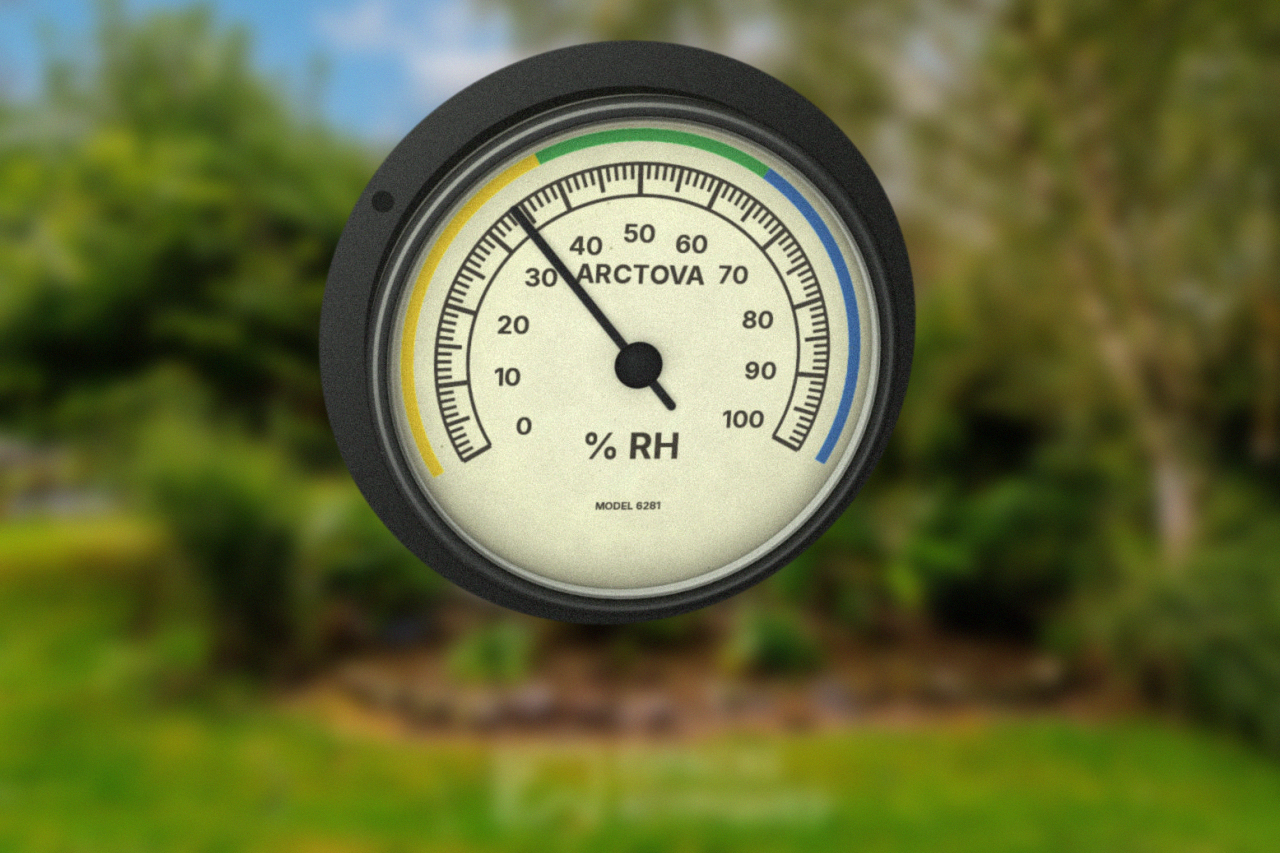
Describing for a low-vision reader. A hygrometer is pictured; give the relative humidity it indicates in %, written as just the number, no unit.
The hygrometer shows 34
